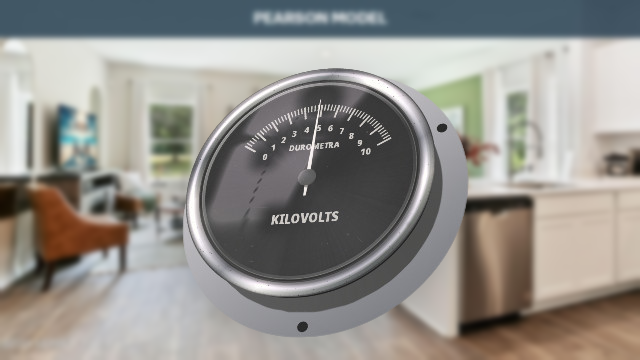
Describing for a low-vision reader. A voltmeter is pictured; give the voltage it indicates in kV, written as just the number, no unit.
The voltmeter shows 5
